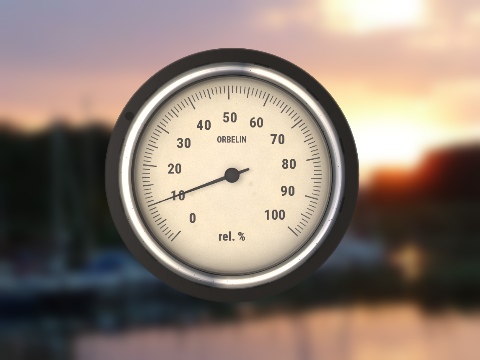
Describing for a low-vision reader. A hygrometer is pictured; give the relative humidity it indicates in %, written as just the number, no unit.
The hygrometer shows 10
